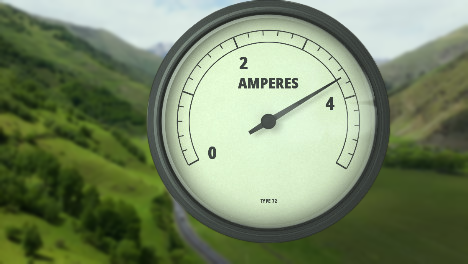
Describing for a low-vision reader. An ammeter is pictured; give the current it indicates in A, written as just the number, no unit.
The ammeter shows 3.7
